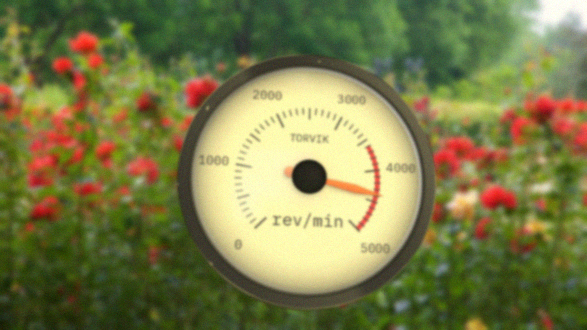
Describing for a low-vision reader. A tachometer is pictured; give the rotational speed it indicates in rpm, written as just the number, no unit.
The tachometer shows 4400
